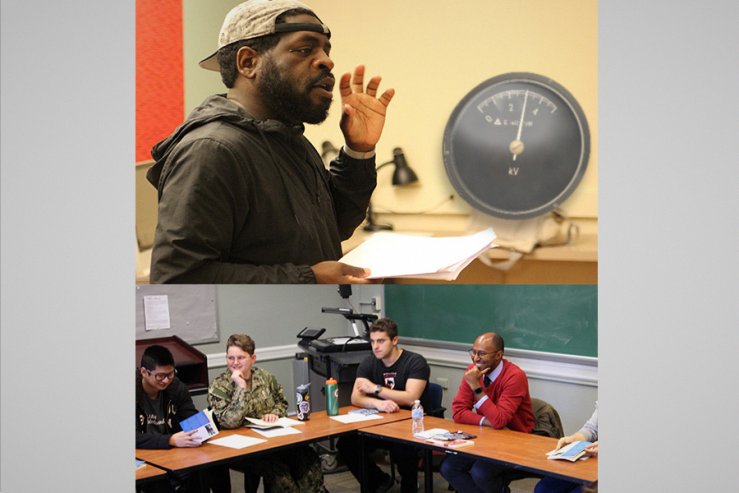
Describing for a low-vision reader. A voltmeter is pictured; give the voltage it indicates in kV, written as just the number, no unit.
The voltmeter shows 3
